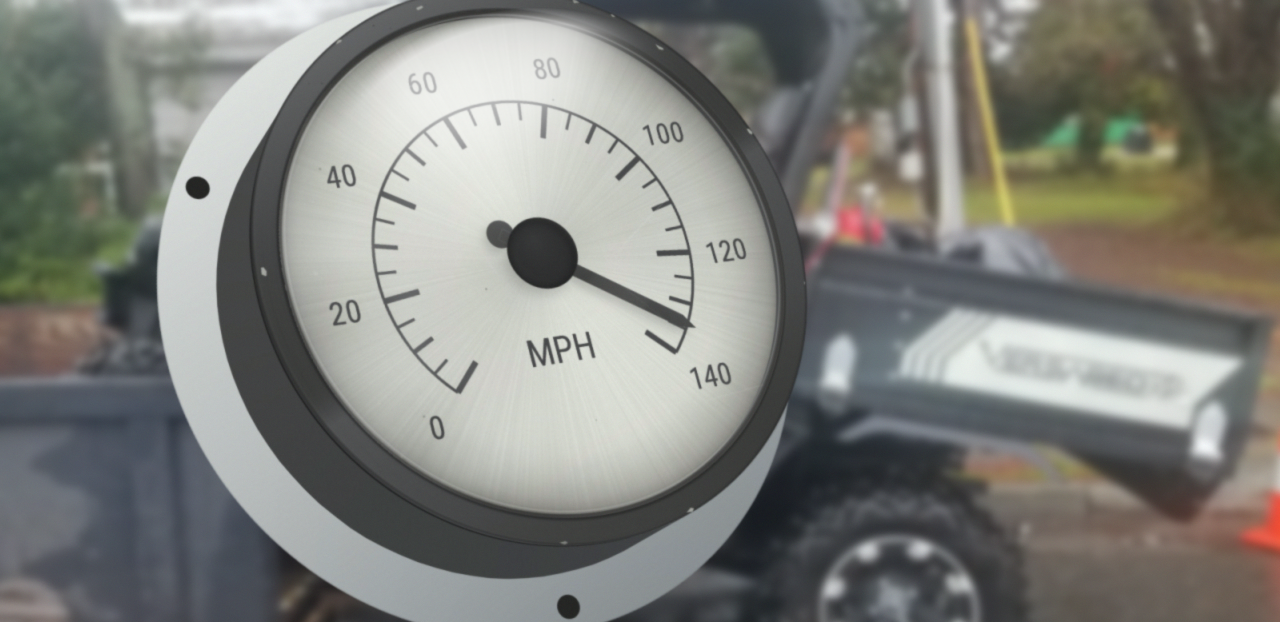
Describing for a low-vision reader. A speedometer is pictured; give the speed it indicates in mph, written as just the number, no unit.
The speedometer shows 135
